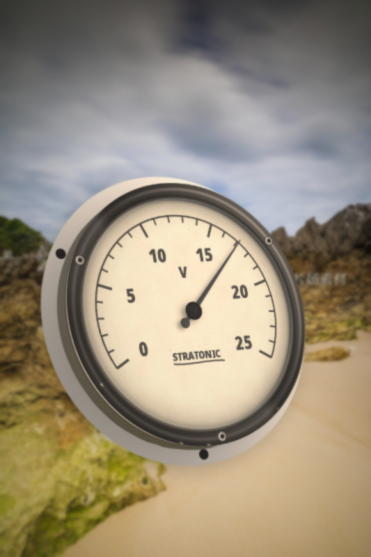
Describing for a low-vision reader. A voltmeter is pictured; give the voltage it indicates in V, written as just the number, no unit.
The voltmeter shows 17
